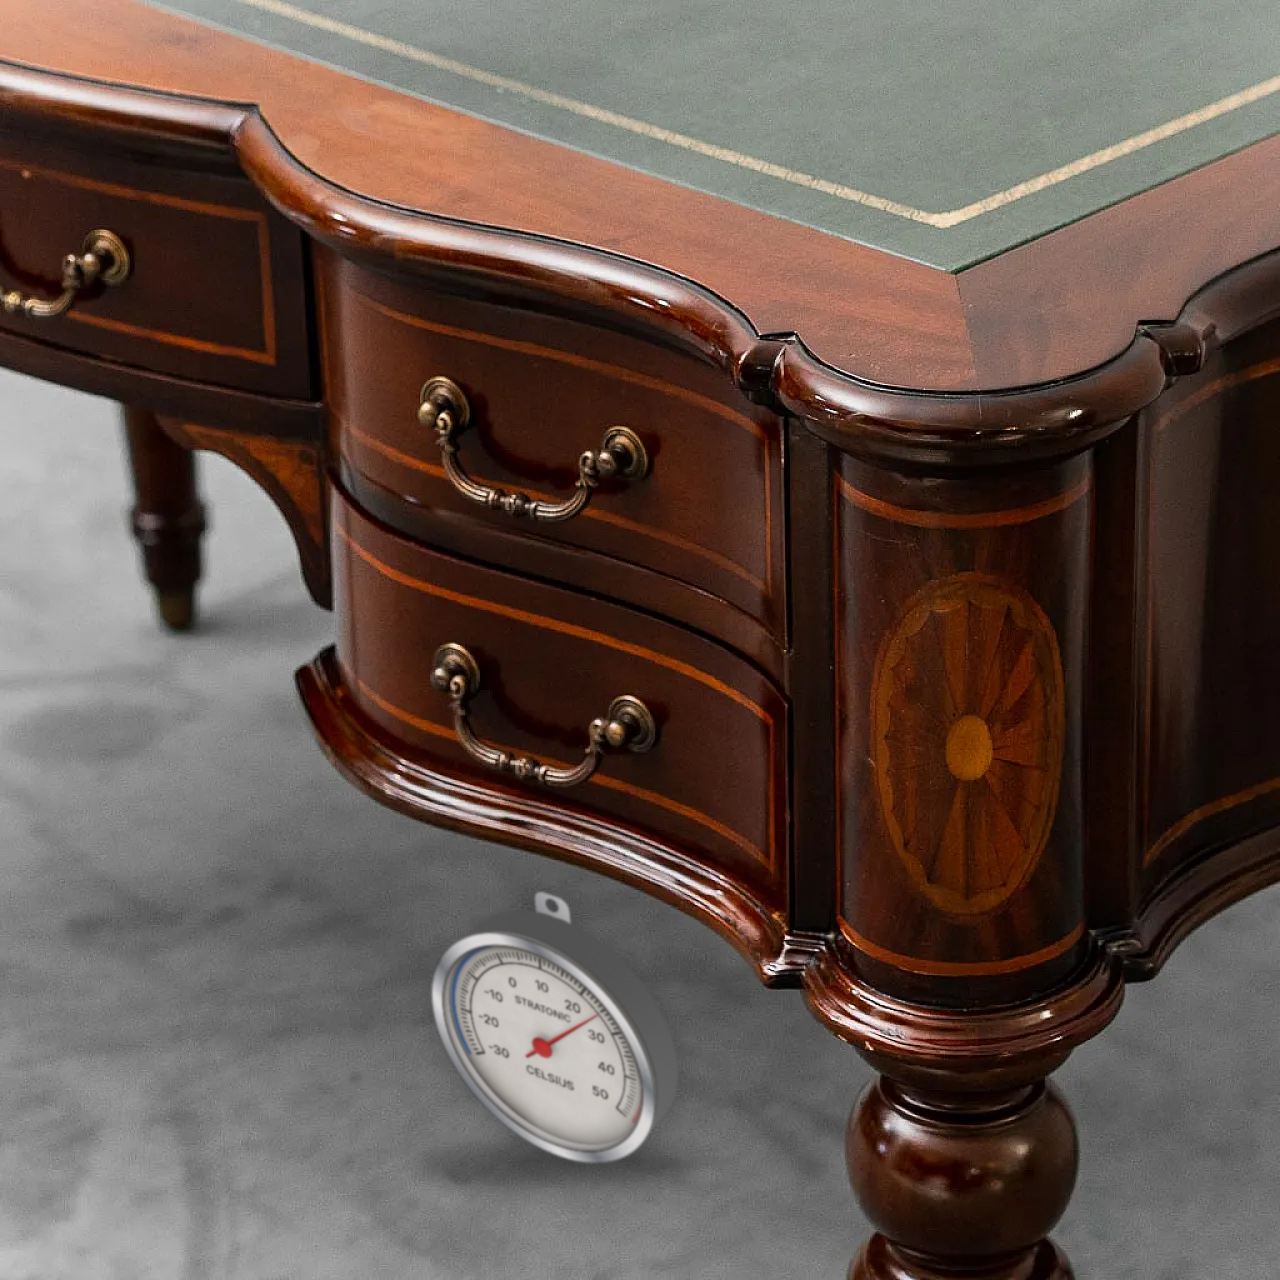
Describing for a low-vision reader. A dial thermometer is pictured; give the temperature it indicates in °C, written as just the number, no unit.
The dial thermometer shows 25
